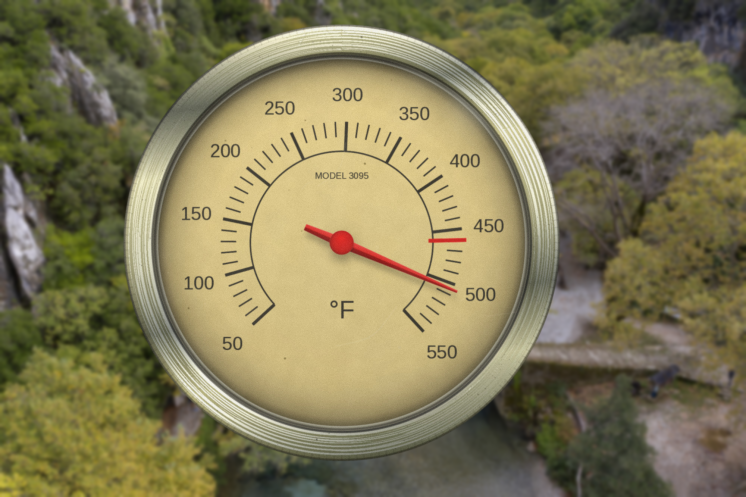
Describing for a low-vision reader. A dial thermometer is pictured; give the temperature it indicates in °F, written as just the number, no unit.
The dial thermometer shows 505
